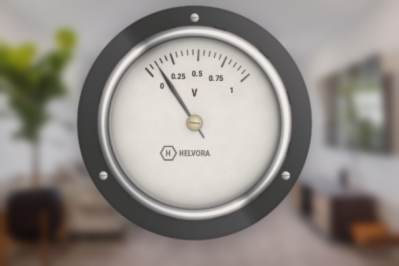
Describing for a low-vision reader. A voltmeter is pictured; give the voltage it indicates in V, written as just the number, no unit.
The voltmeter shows 0.1
